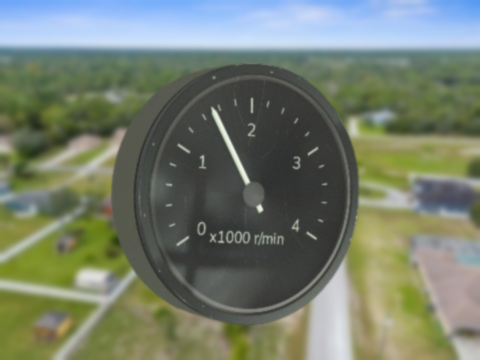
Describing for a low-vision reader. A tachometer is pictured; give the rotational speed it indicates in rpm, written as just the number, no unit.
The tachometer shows 1500
